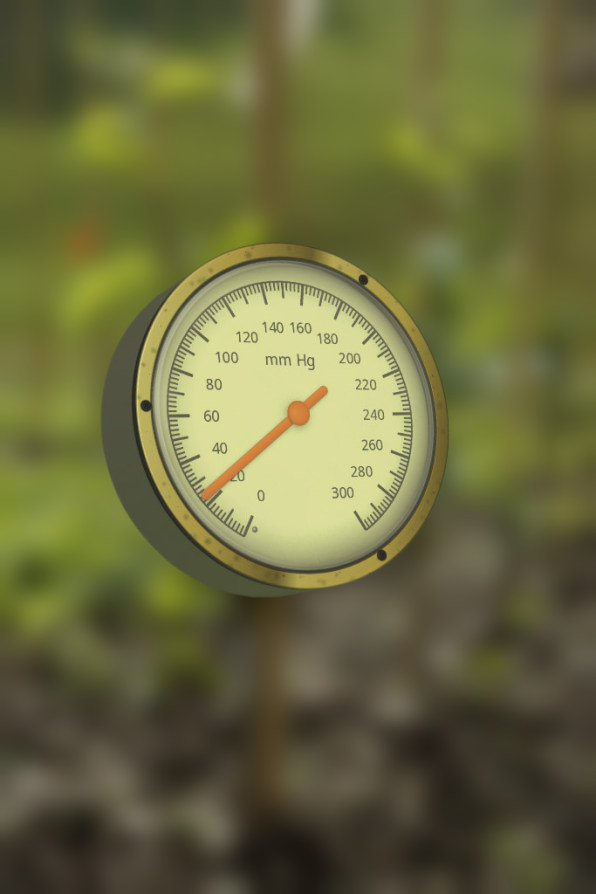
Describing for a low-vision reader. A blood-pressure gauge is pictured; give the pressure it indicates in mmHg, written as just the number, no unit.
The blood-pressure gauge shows 24
